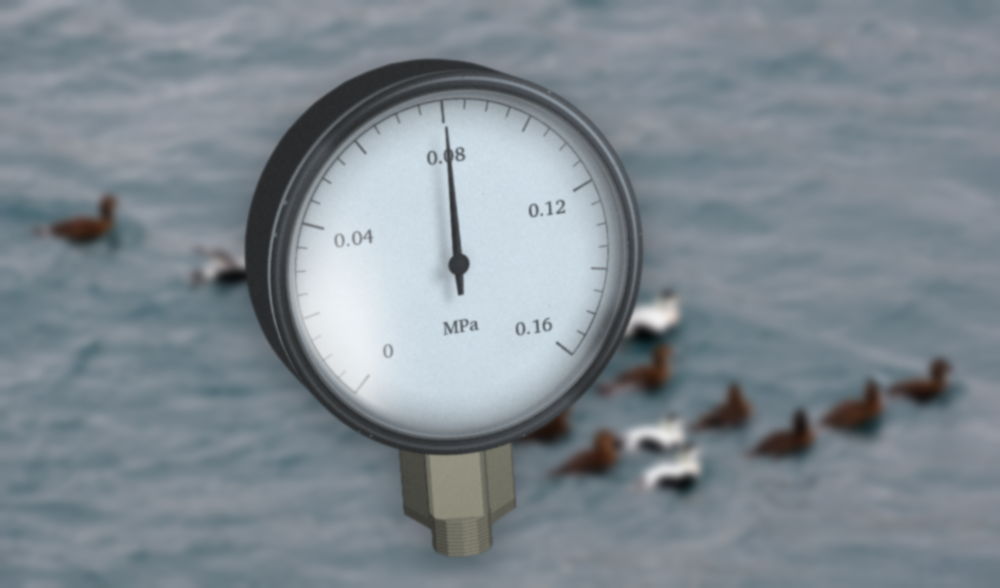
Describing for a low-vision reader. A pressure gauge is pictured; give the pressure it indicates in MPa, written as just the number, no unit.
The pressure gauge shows 0.08
